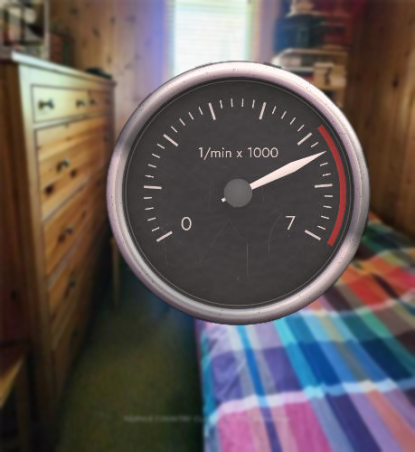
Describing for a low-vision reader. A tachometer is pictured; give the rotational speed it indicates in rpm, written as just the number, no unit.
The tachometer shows 5400
